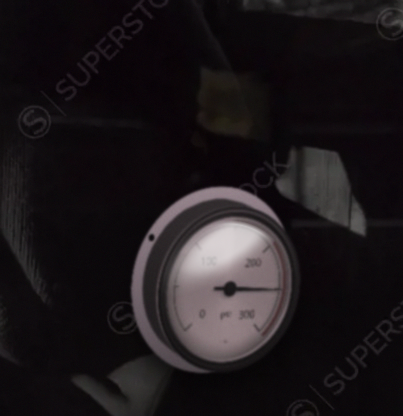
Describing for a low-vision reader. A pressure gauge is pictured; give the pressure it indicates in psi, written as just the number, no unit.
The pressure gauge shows 250
